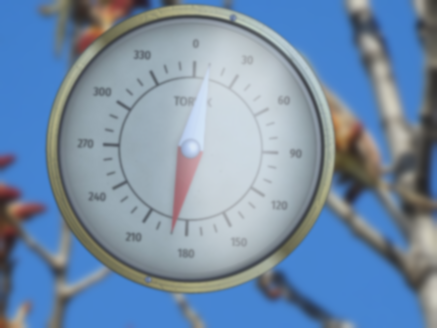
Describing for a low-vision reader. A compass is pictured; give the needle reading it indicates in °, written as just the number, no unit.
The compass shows 190
